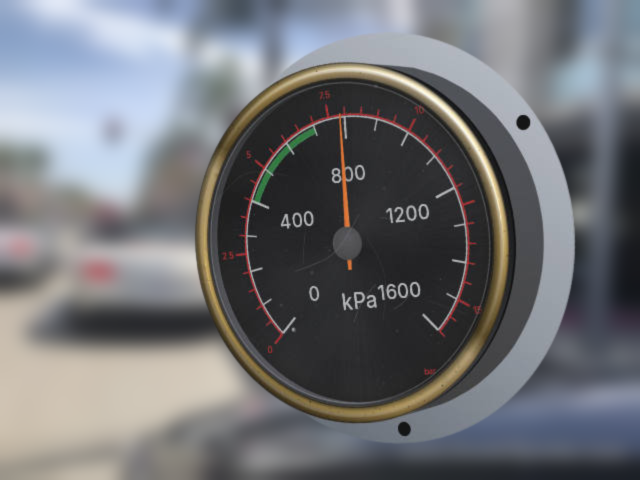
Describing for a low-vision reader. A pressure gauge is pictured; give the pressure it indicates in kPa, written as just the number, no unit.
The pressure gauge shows 800
